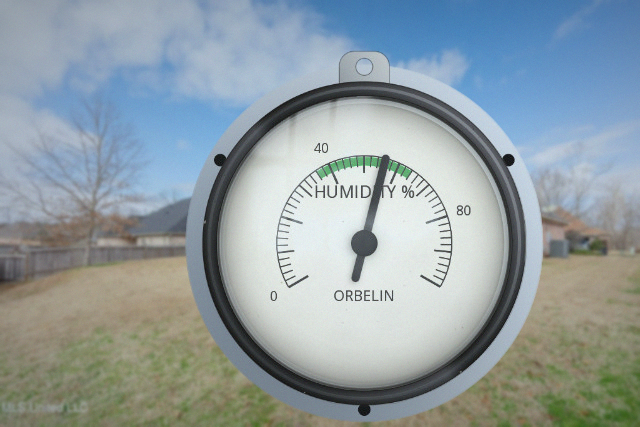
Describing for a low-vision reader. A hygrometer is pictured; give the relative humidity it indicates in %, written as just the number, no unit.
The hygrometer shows 56
